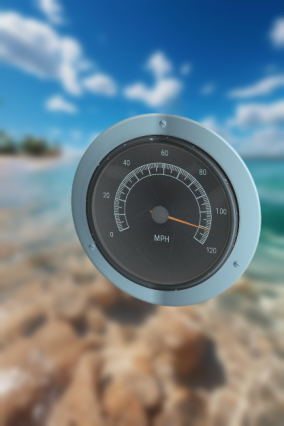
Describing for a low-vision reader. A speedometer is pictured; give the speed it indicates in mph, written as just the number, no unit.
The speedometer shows 110
